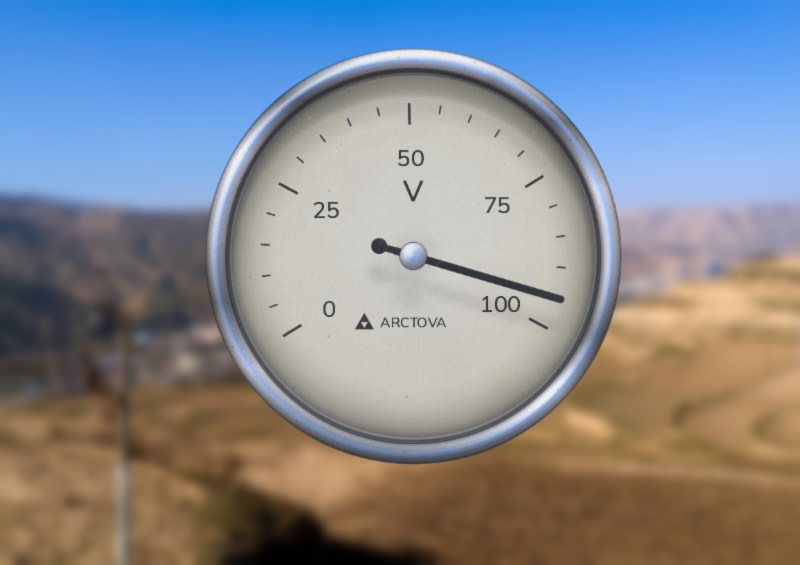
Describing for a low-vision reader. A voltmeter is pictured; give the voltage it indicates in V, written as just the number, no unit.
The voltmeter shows 95
